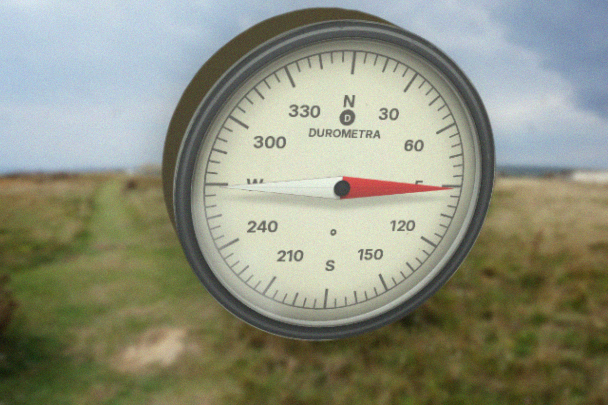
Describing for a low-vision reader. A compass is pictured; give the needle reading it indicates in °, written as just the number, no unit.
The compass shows 90
